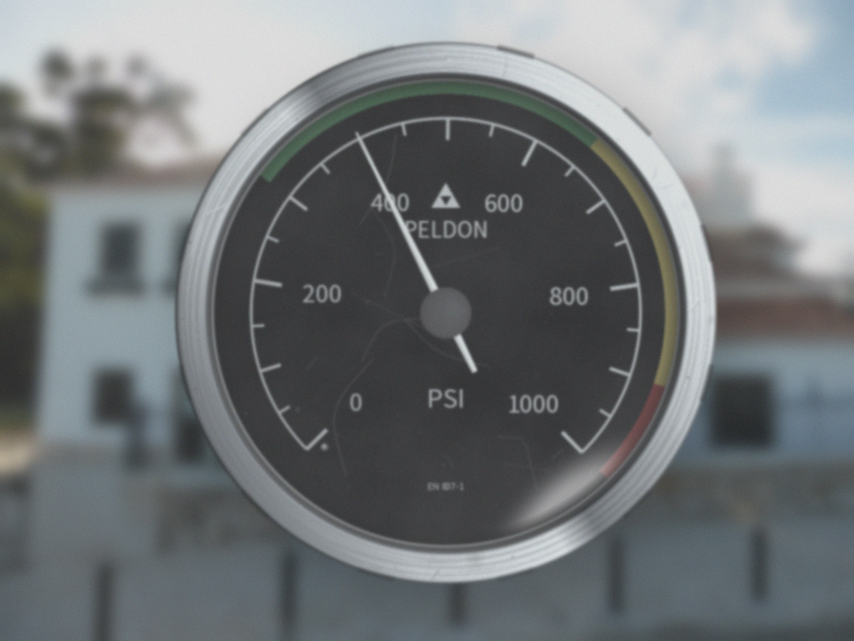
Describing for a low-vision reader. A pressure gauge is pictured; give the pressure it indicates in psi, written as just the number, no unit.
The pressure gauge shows 400
